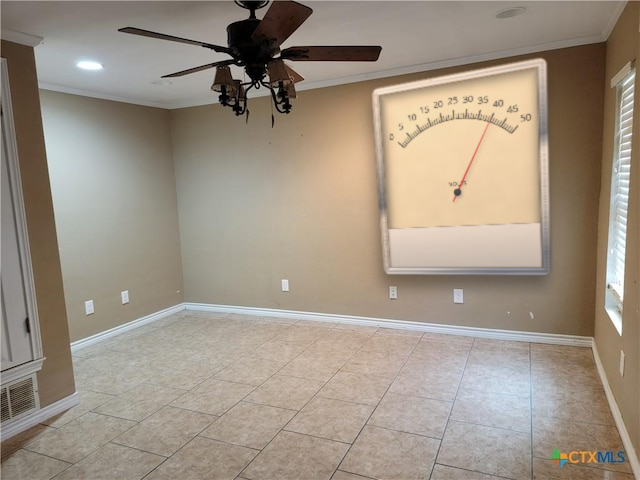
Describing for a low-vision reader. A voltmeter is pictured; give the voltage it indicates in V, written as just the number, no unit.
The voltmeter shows 40
